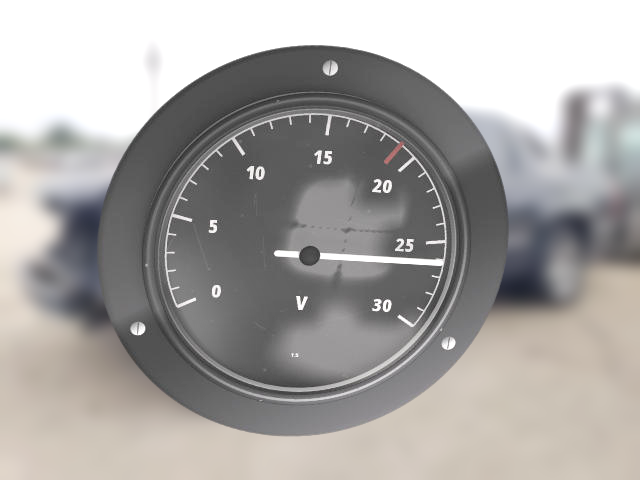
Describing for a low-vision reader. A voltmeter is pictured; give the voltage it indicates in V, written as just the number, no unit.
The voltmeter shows 26
